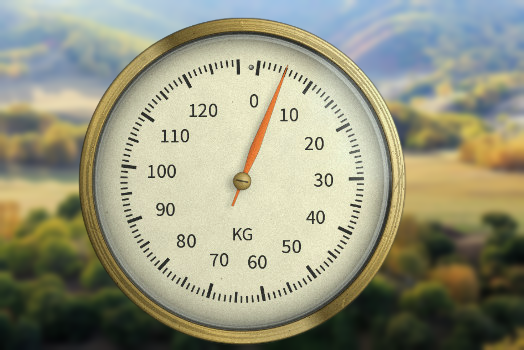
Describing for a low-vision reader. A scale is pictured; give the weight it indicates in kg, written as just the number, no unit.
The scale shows 5
